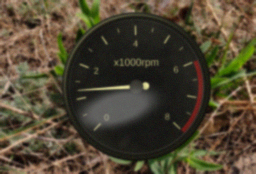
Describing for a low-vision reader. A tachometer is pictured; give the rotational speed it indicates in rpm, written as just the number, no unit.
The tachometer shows 1250
